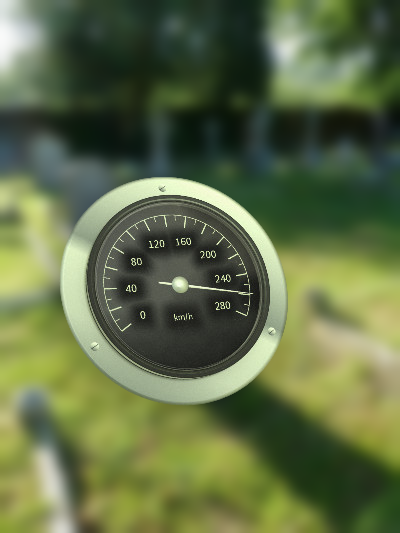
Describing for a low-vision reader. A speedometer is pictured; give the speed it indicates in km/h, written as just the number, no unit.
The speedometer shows 260
